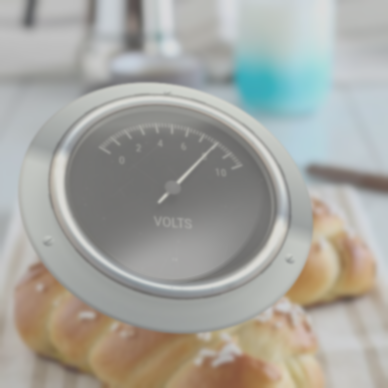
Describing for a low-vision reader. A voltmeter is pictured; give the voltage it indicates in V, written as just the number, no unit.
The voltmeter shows 8
